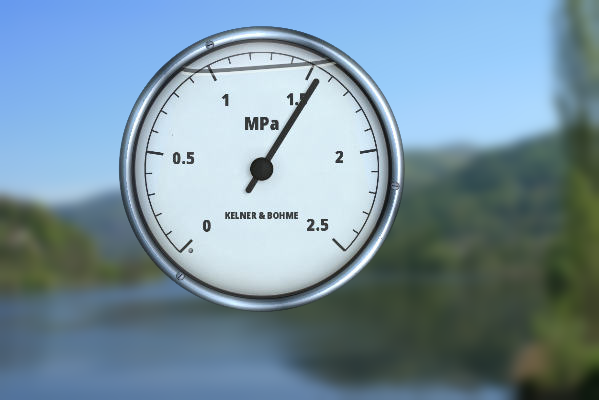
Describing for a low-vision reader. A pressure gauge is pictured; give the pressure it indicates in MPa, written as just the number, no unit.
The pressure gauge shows 1.55
